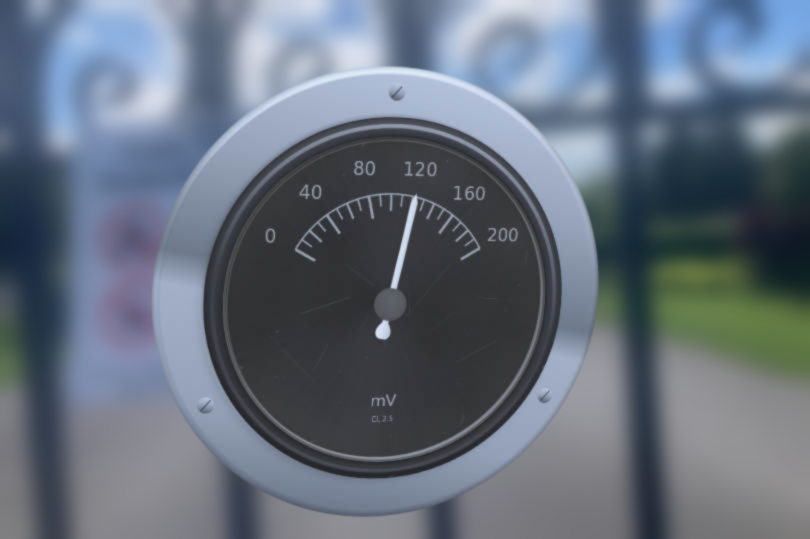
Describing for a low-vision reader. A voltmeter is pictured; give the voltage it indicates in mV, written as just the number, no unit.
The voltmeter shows 120
